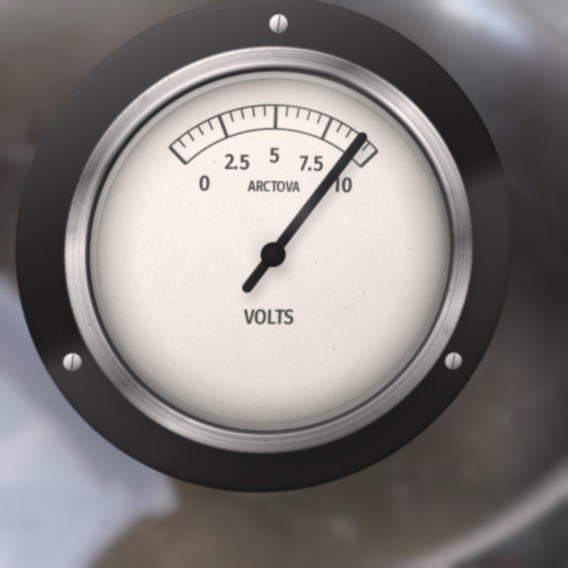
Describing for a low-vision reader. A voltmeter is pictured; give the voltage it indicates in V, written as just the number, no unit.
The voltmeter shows 9
